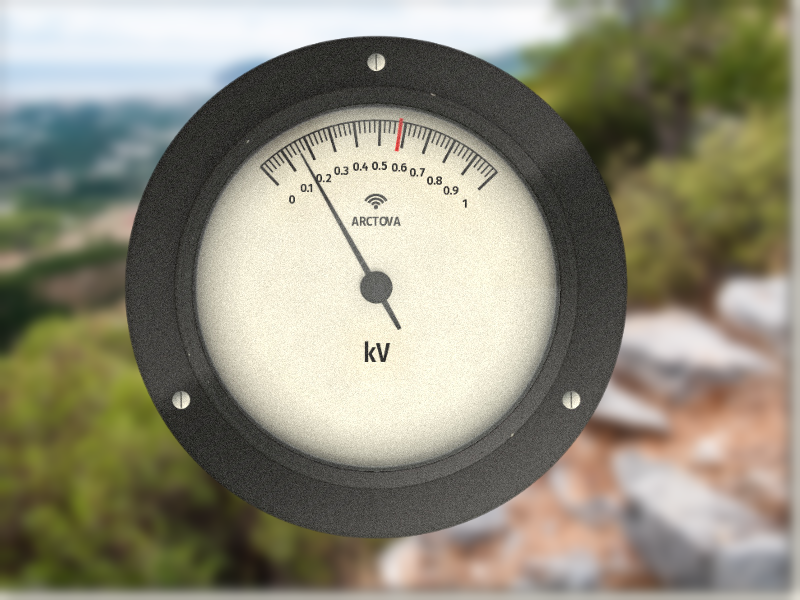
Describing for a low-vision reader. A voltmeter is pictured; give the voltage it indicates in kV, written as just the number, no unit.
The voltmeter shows 0.16
